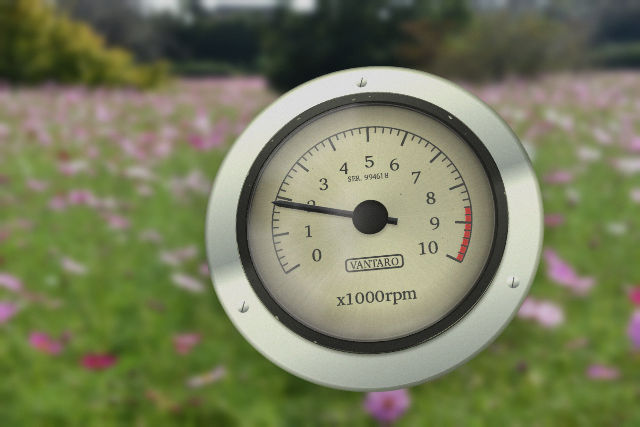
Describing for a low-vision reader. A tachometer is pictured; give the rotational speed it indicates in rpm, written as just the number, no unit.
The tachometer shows 1800
